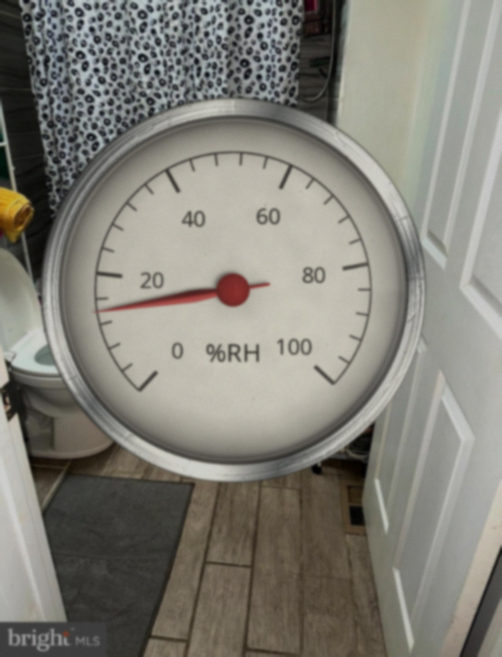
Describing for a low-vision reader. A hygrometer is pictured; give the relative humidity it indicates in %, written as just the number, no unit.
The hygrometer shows 14
